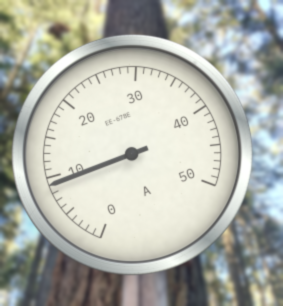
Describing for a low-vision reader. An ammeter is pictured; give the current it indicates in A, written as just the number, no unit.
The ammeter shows 9
